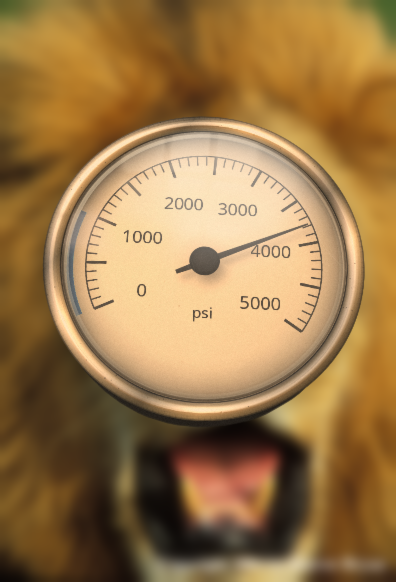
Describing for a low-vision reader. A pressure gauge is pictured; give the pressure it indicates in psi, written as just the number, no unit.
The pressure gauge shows 3800
